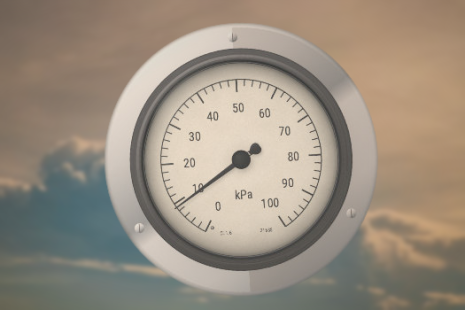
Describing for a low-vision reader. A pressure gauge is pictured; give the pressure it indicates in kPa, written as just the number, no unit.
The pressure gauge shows 9
